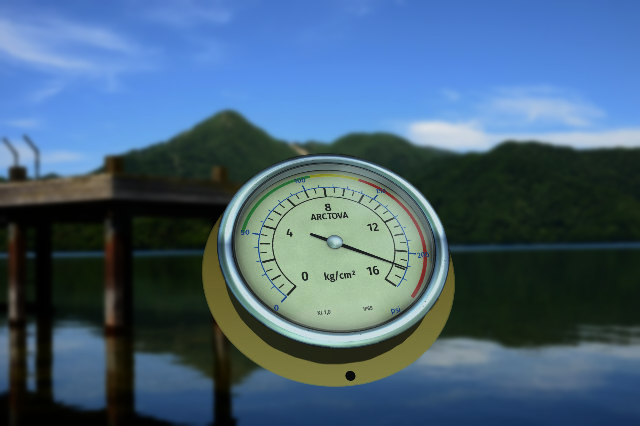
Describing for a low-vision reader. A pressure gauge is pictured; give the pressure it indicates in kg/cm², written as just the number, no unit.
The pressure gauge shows 15
